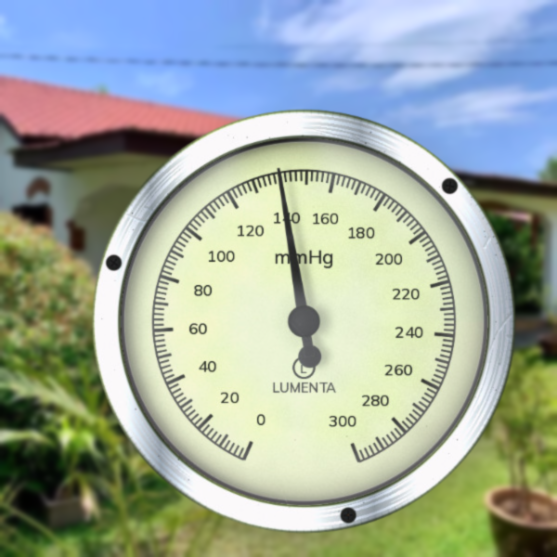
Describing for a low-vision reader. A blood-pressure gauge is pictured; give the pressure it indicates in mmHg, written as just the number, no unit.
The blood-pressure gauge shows 140
